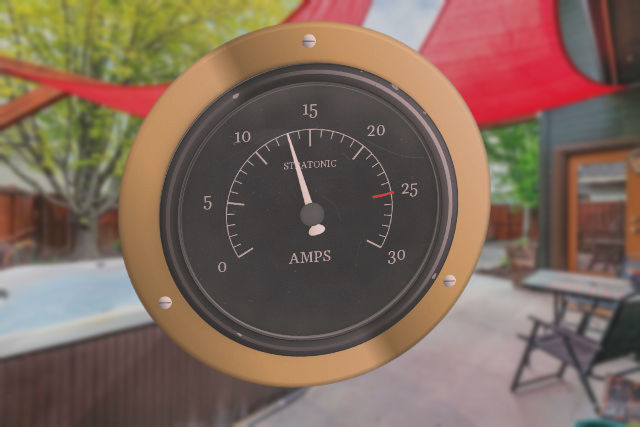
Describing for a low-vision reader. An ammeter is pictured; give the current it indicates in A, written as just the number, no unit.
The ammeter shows 13
